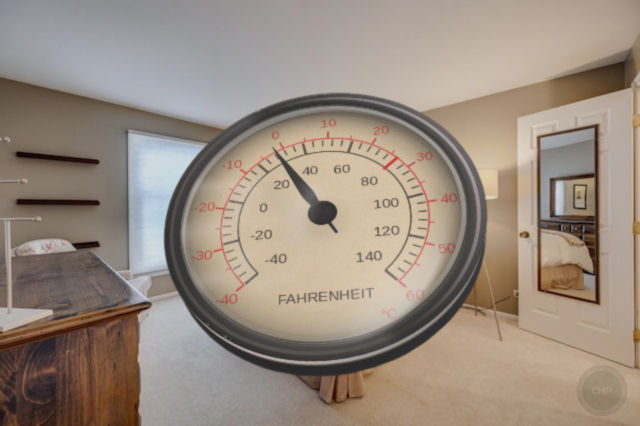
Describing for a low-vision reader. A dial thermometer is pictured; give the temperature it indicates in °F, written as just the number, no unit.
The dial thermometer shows 28
